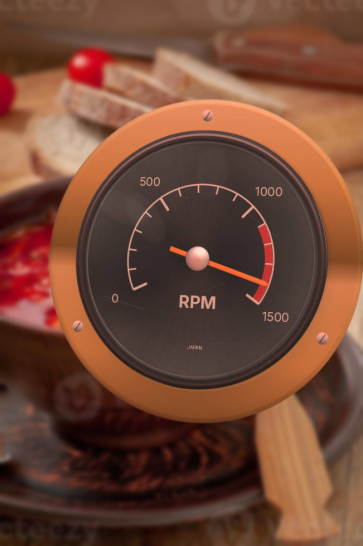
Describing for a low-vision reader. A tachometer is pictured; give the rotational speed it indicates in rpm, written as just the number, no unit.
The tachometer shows 1400
